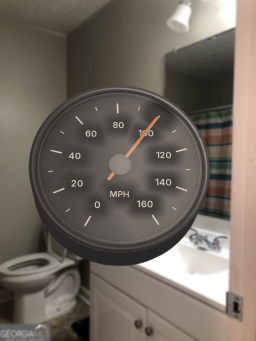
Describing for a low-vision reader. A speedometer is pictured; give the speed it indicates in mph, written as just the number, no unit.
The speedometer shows 100
